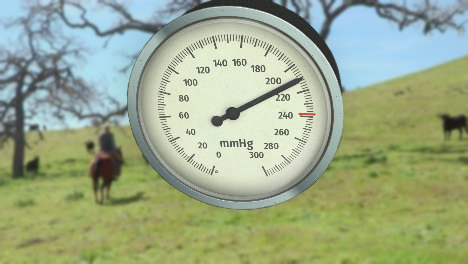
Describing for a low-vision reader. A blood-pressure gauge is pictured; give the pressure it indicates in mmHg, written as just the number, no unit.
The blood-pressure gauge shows 210
